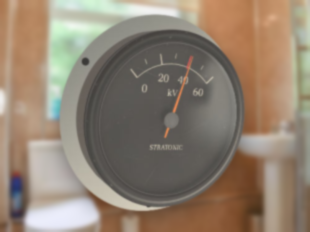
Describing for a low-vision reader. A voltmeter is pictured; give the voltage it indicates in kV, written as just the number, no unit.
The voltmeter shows 40
